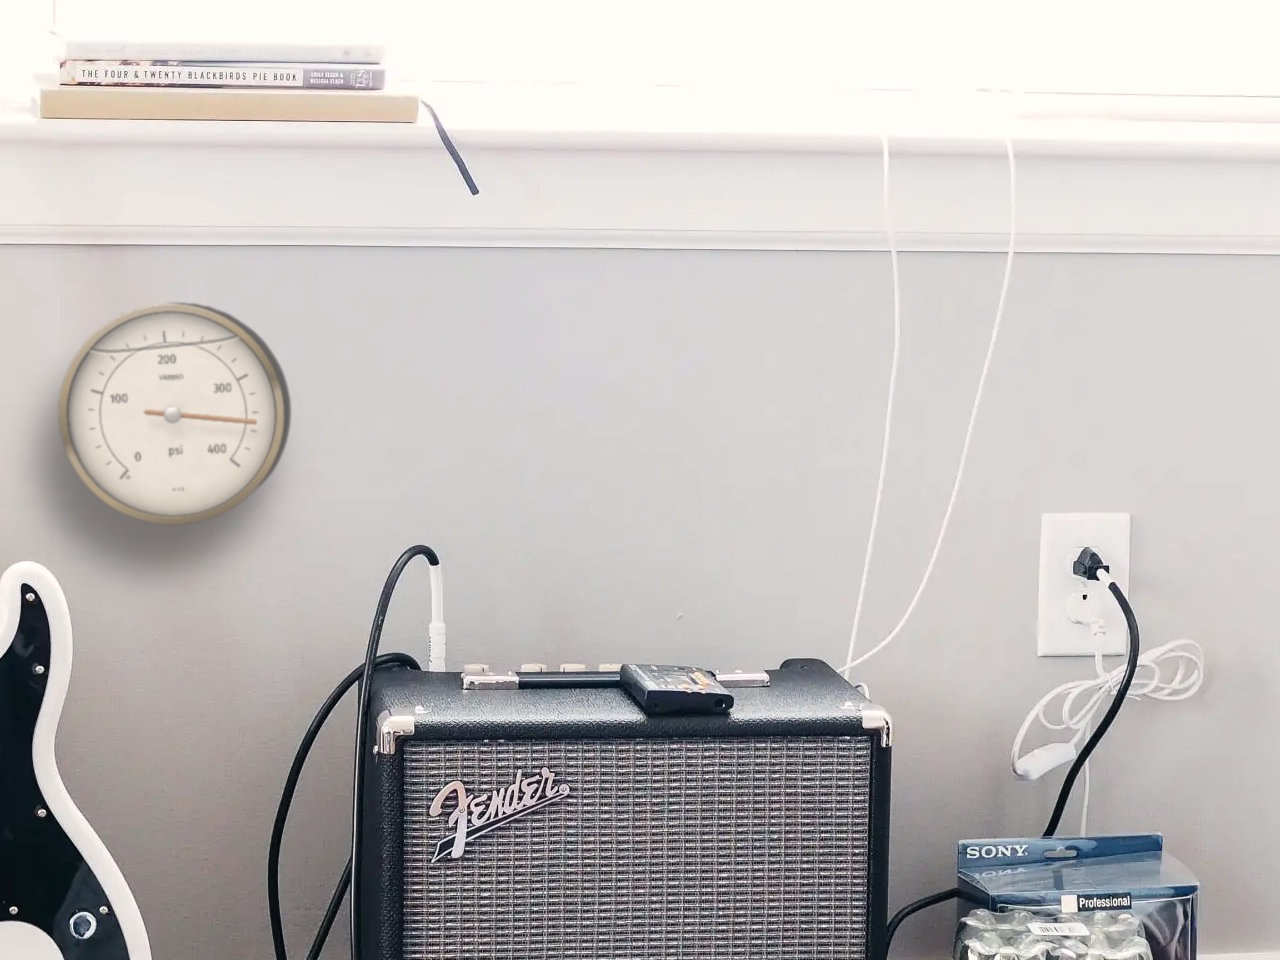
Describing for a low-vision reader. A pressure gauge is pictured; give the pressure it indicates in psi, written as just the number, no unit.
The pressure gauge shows 350
